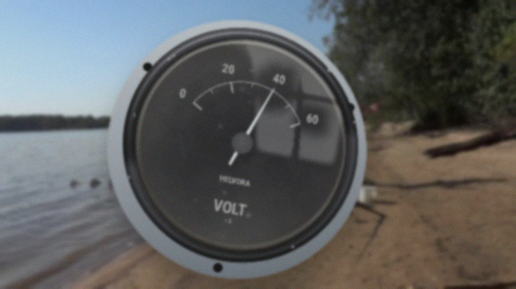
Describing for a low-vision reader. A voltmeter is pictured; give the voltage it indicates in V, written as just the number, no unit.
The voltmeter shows 40
